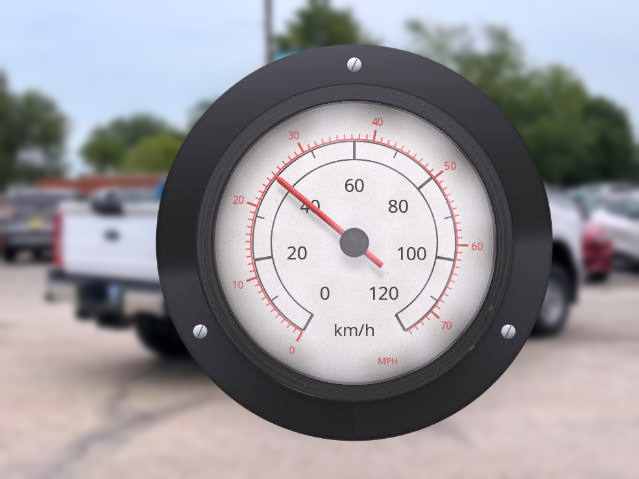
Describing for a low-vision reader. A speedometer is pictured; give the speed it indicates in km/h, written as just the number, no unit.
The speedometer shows 40
